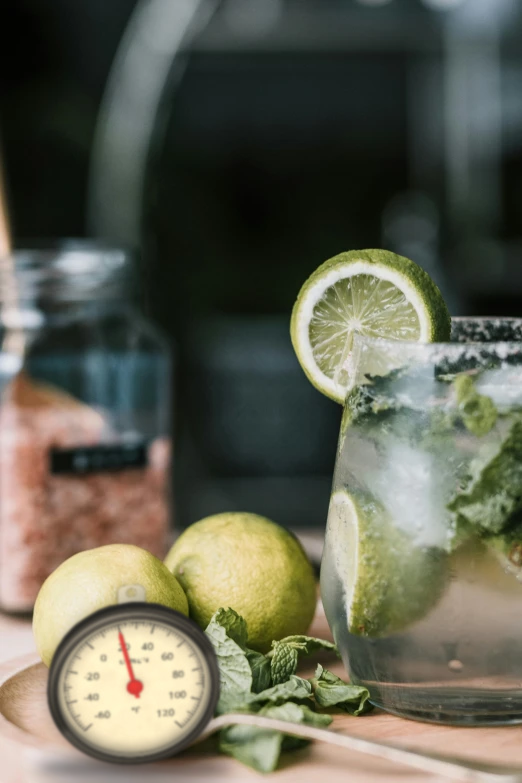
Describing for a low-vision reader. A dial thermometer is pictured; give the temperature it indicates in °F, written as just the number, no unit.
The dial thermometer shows 20
